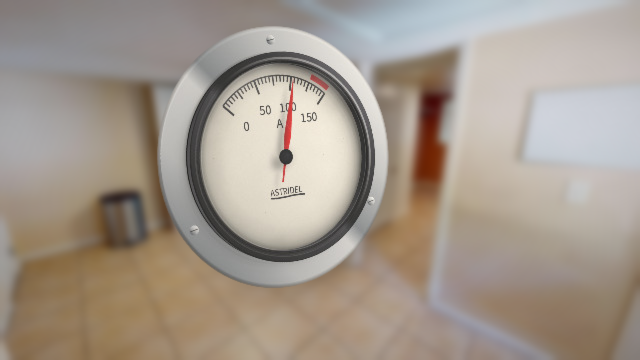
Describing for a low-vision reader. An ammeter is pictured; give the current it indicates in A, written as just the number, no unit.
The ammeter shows 100
